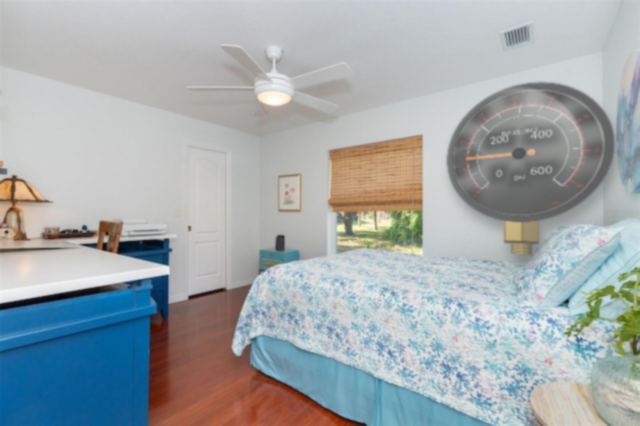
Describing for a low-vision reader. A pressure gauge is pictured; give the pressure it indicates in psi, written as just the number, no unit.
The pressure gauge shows 100
